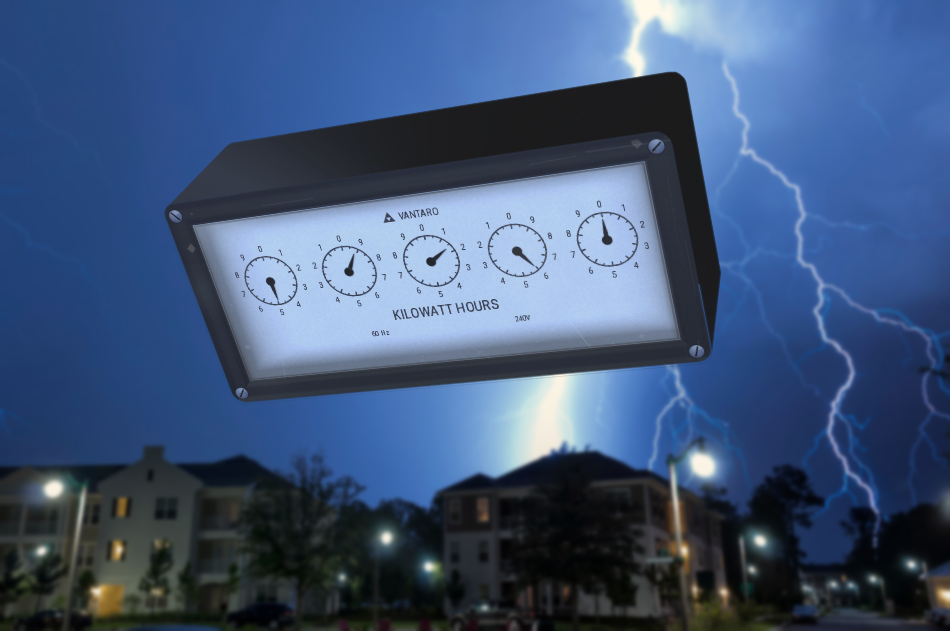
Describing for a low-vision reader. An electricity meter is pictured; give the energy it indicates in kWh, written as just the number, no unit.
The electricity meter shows 49160
